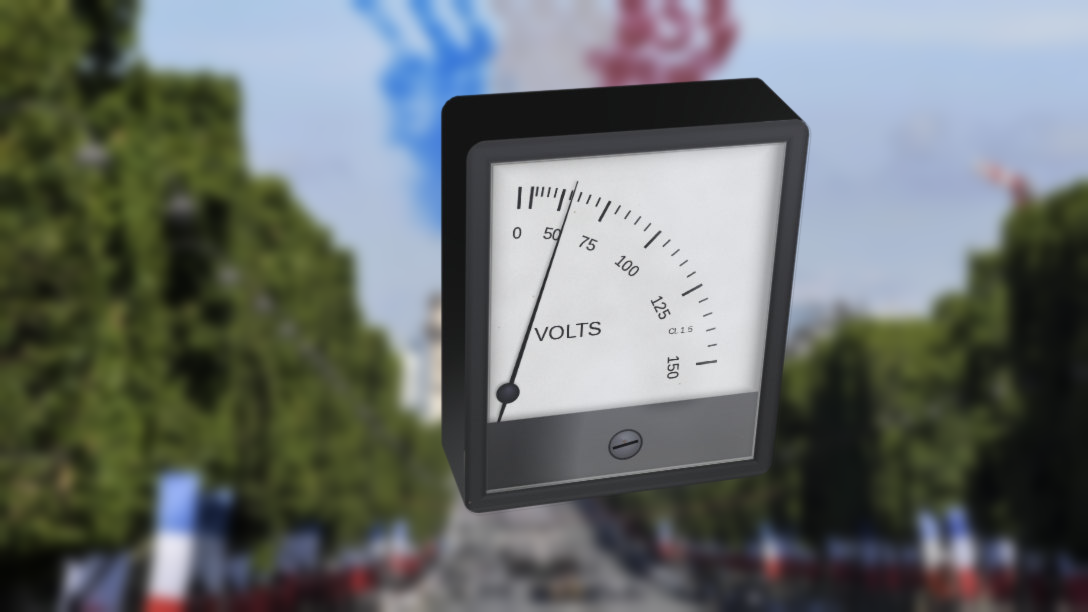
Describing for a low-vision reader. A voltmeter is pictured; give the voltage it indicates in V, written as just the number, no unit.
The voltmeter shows 55
